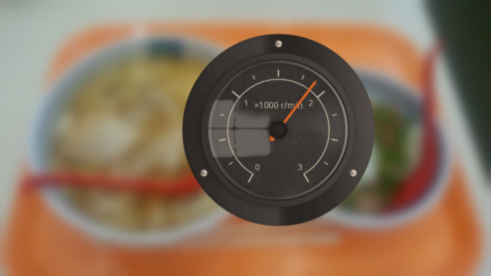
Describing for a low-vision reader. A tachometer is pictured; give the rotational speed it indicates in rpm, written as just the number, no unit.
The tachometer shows 1875
